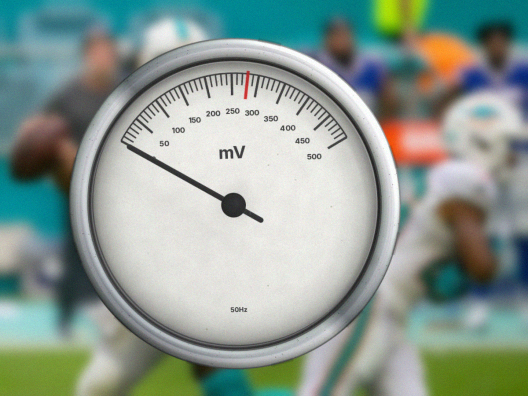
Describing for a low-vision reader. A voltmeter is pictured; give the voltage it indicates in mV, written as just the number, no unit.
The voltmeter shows 0
